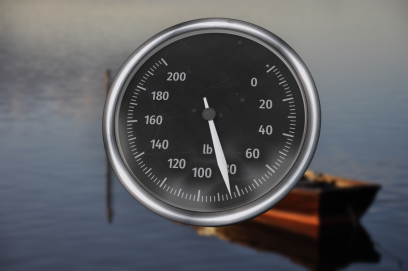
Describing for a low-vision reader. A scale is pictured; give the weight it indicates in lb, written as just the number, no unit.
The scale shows 84
